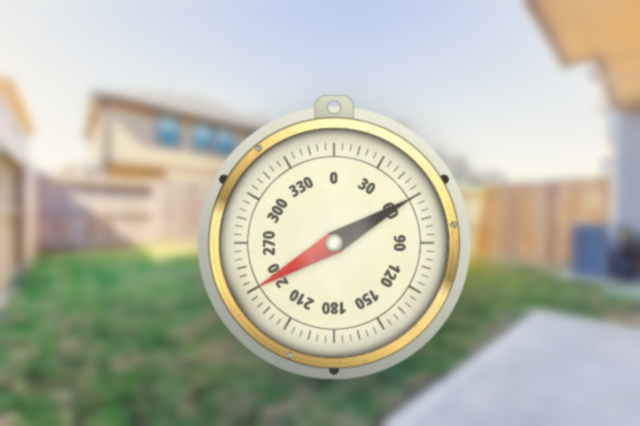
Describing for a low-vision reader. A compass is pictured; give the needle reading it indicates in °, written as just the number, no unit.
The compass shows 240
